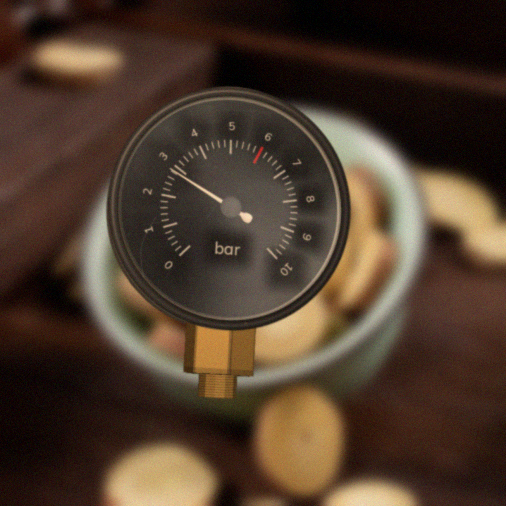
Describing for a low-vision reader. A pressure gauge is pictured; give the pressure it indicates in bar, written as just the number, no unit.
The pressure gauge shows 2.8
